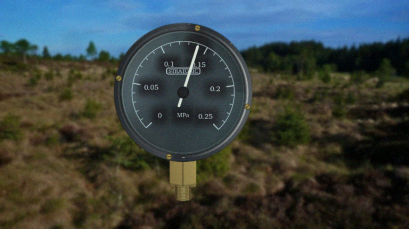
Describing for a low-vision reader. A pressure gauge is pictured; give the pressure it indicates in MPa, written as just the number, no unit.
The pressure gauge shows 0.14
